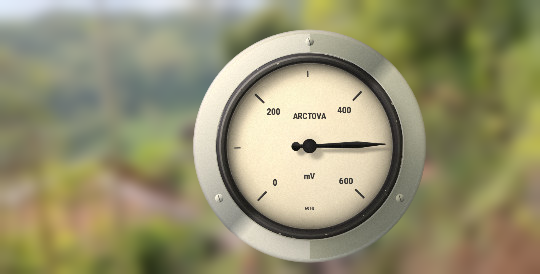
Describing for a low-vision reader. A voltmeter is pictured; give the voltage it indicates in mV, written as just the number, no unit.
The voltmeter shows 500
